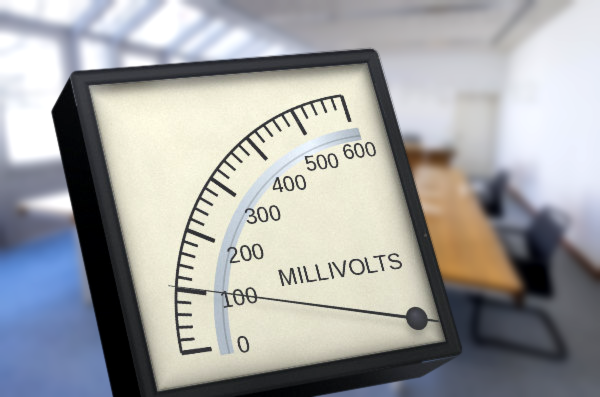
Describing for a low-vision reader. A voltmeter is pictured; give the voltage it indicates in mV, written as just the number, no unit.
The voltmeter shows 100
